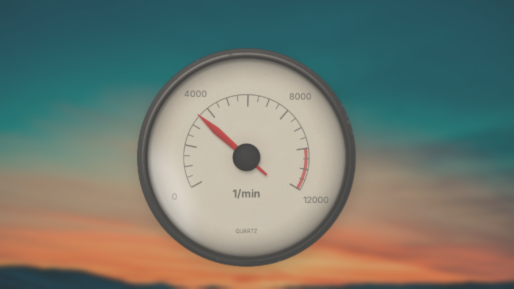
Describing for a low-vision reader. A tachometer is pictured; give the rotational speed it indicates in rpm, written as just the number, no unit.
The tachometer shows 3500
